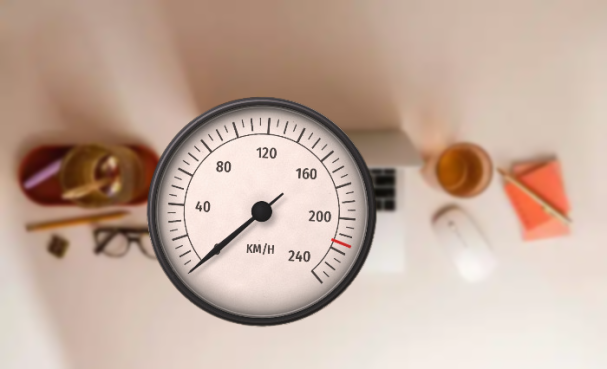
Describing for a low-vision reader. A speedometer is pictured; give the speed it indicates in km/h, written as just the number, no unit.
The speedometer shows 0
